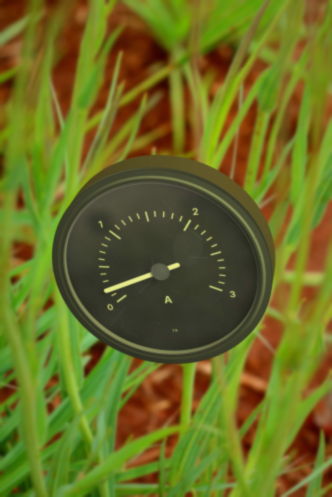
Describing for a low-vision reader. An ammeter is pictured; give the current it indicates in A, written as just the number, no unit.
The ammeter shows 0.2
